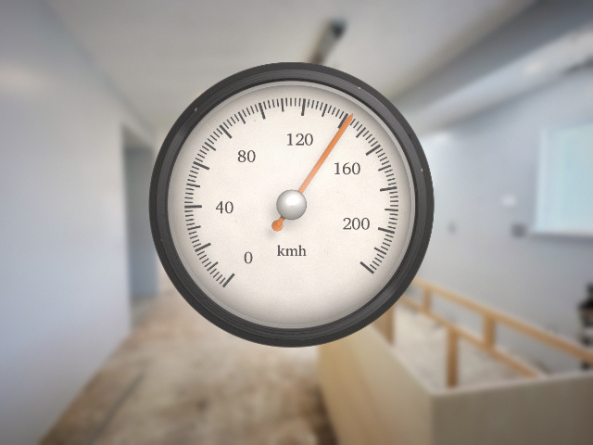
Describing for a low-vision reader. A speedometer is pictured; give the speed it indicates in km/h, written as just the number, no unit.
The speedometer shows 142
